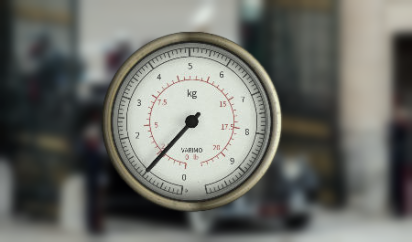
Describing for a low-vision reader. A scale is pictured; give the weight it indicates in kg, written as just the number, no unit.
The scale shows 1
